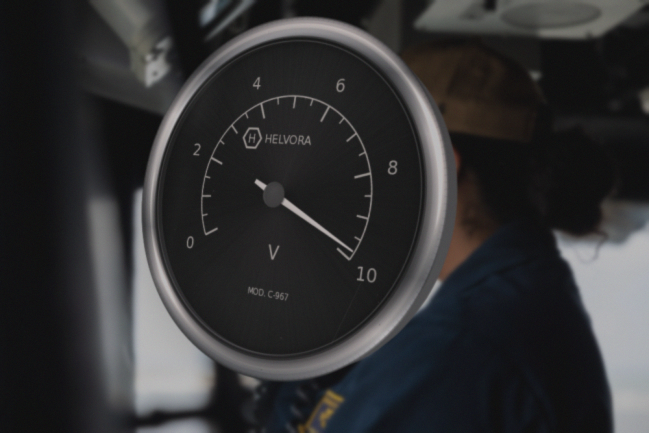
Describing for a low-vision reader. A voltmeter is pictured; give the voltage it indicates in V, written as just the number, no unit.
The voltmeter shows 9.75
